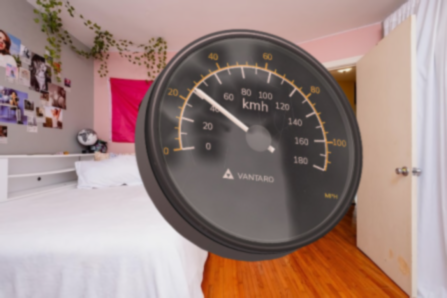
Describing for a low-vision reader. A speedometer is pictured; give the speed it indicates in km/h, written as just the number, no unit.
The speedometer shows 40
